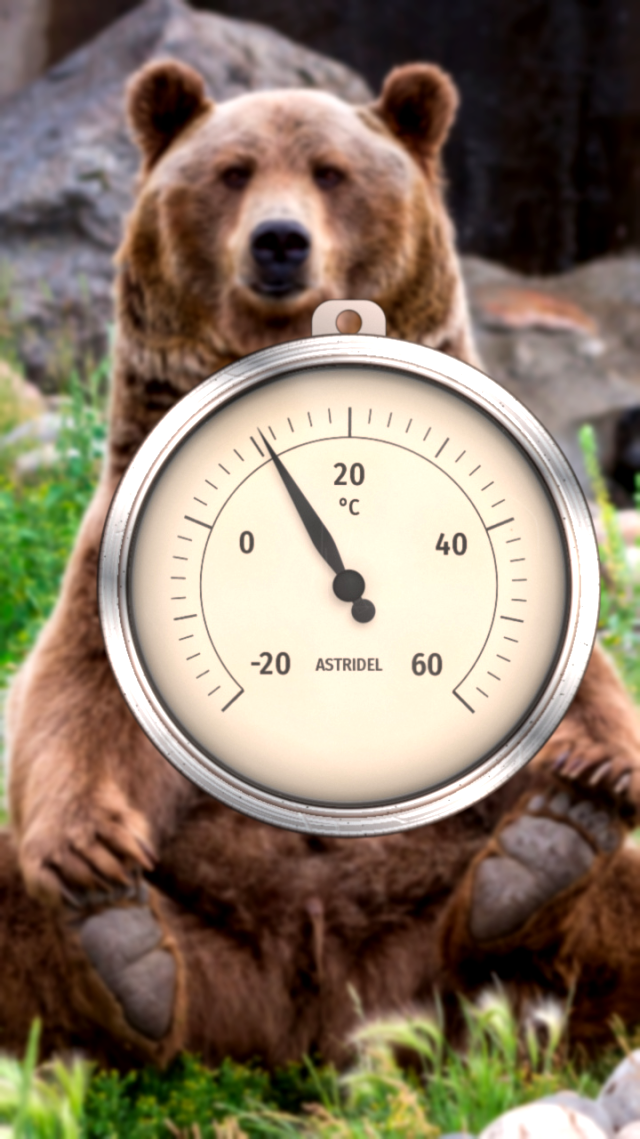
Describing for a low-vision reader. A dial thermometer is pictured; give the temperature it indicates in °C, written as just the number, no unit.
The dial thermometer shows 11
